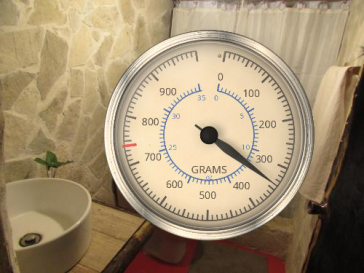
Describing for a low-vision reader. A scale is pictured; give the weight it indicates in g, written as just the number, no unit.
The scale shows 340
